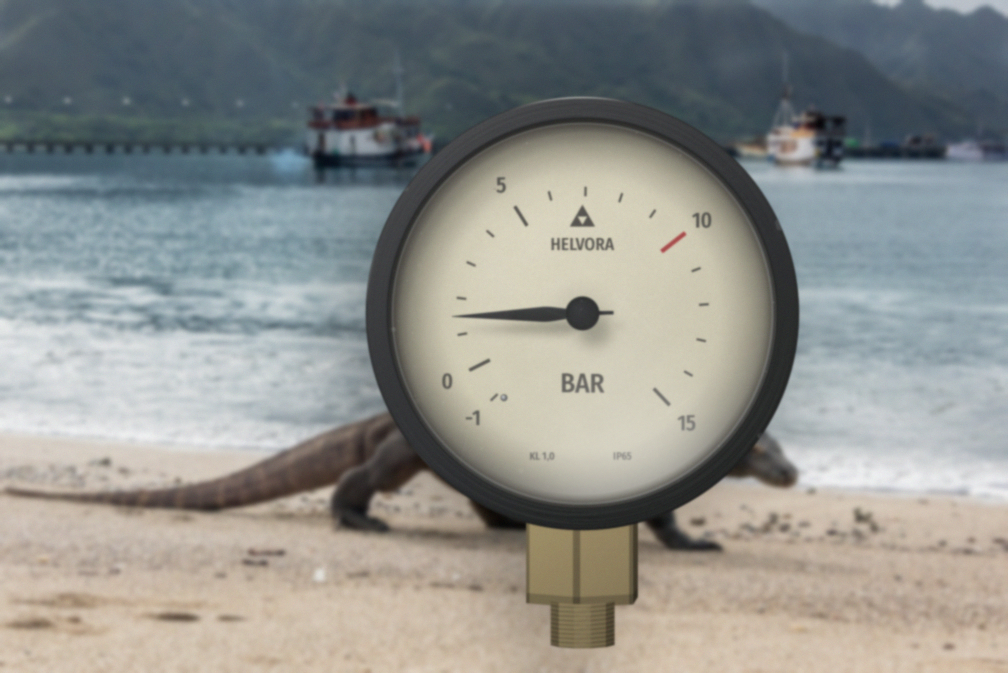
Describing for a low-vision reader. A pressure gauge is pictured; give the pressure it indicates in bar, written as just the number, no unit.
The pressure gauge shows 1.5
